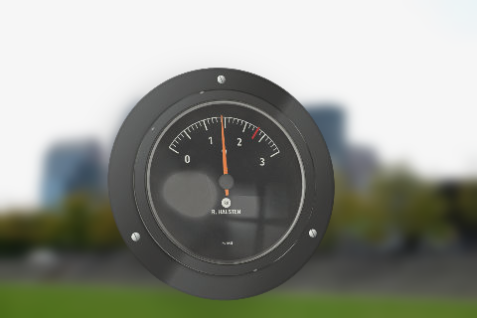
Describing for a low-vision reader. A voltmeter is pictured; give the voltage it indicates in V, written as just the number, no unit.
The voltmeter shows 1.4
